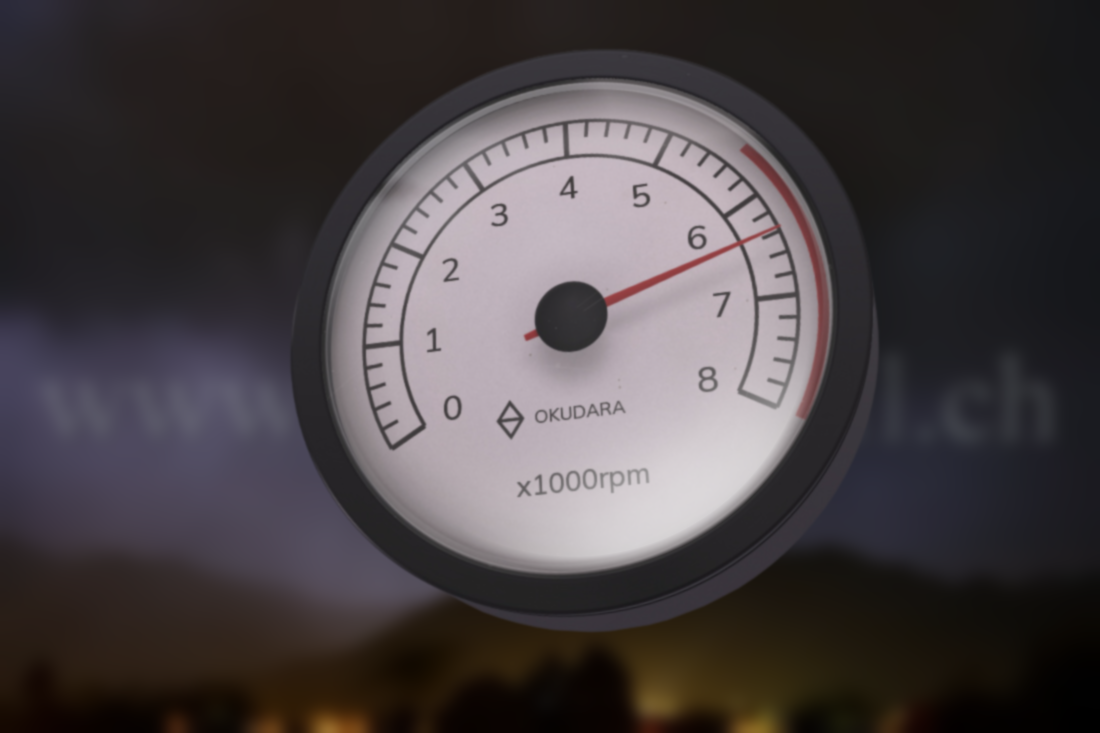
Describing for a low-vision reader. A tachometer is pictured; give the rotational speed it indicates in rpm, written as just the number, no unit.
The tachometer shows 6400
